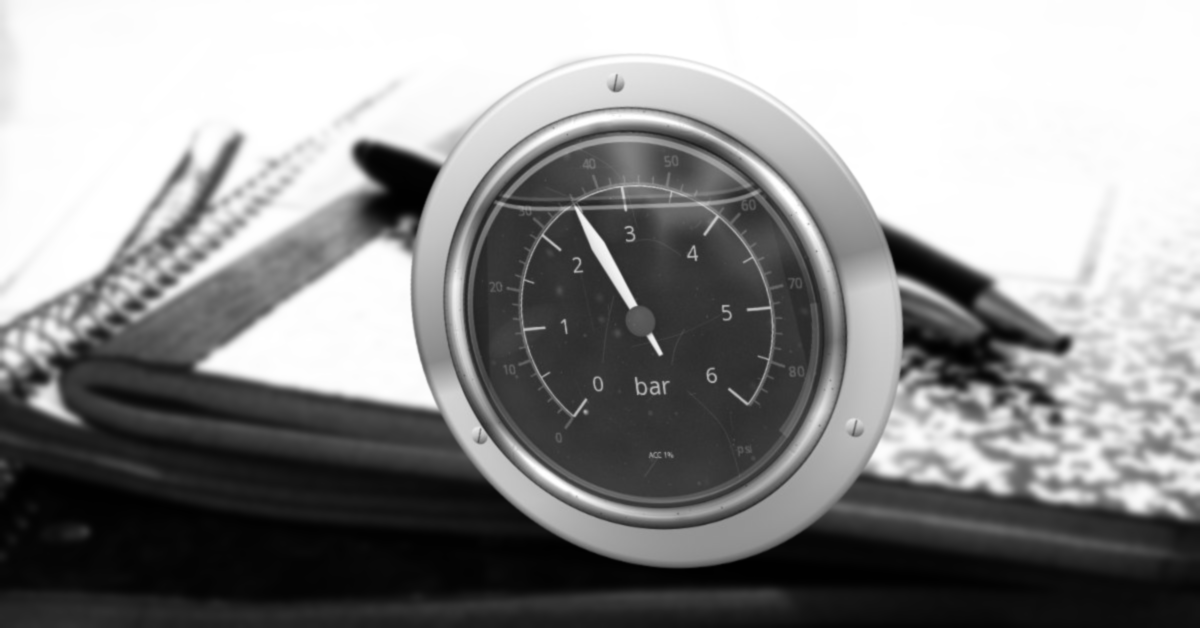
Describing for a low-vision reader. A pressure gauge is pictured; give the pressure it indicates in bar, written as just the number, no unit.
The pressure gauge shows 2.5
